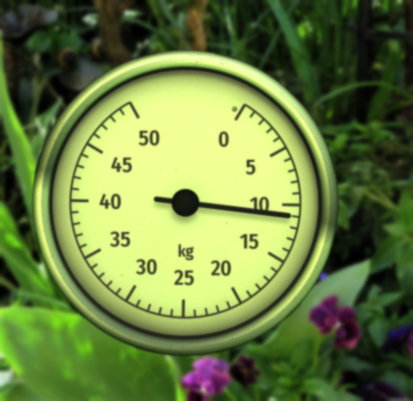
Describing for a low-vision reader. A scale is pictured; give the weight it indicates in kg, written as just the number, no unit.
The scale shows 11
